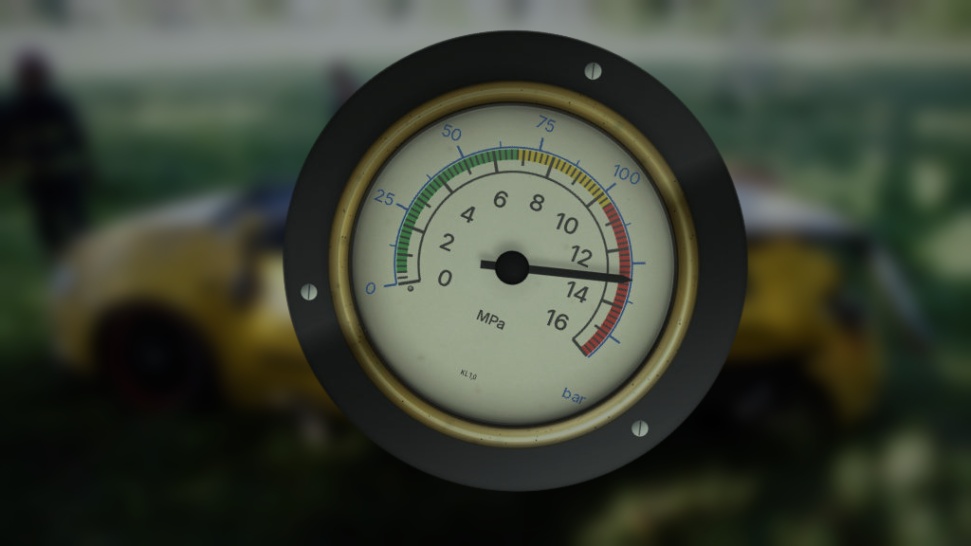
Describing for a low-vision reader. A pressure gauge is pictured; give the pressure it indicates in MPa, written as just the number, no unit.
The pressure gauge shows 13
